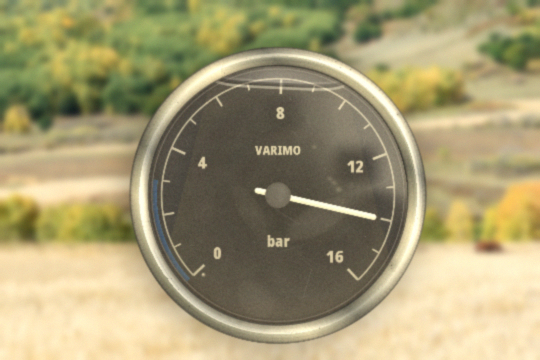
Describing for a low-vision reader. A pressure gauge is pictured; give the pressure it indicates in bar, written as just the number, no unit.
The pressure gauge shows 14
